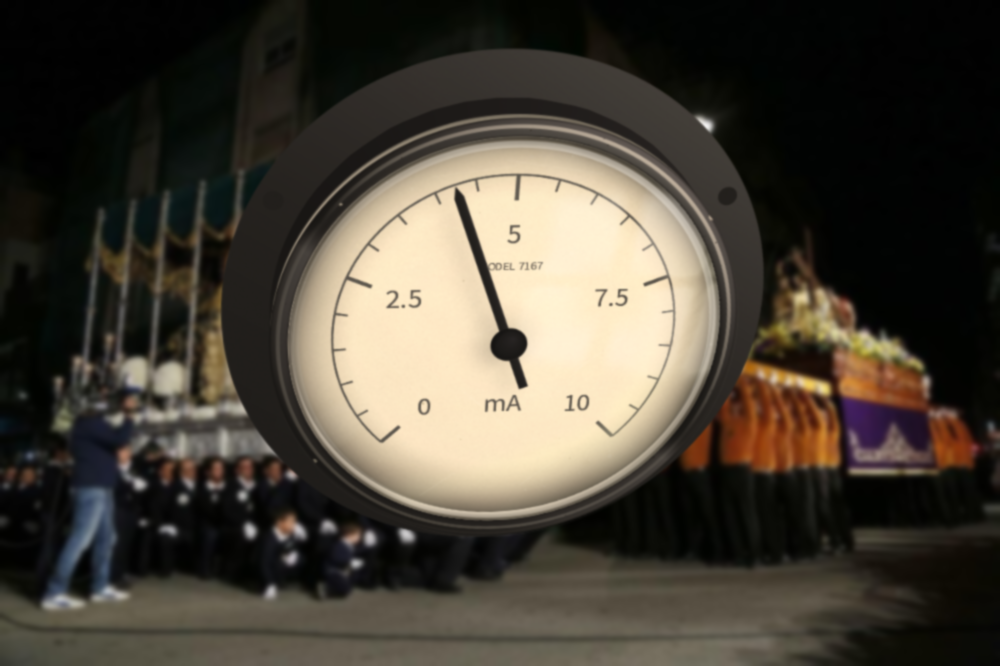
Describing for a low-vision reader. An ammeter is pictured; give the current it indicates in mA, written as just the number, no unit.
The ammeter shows 4.25
